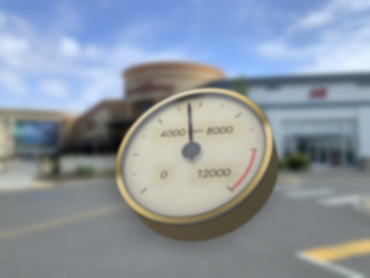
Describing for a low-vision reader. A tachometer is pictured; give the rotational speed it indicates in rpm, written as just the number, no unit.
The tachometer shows 5500
